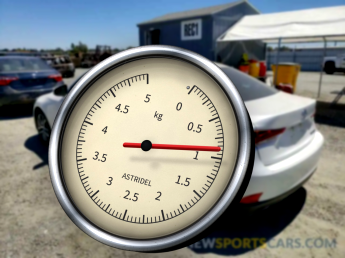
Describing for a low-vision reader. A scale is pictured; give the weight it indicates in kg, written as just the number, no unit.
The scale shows 0.9
